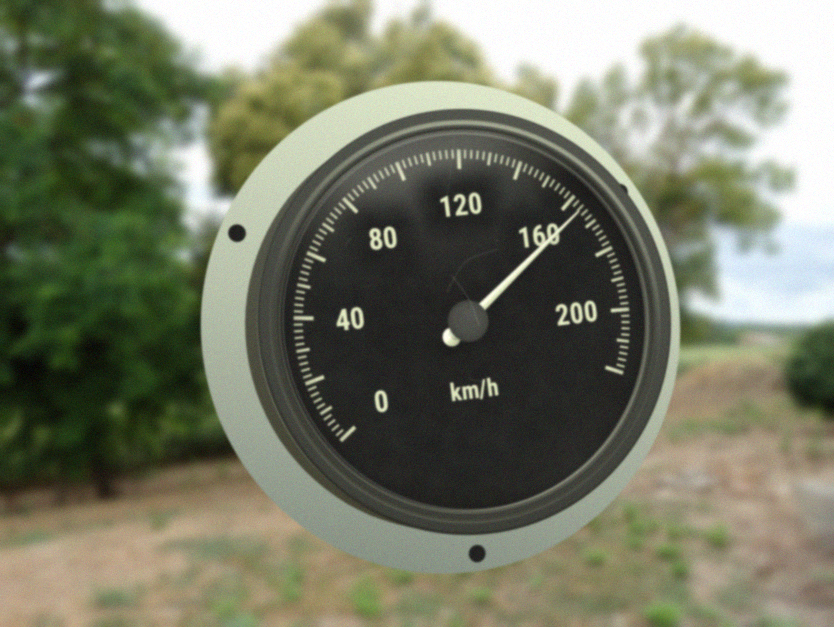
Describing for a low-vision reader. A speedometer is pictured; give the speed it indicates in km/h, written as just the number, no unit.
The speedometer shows 164
